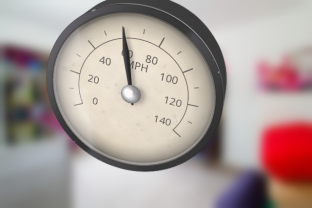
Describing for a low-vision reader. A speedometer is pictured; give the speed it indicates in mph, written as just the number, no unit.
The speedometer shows 60
